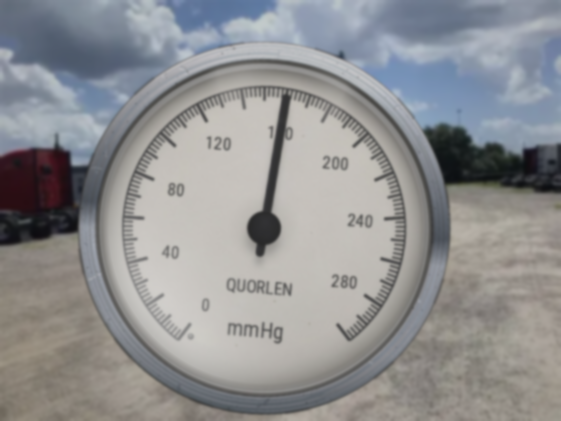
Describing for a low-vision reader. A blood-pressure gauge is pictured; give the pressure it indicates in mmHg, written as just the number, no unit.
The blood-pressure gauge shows 160
